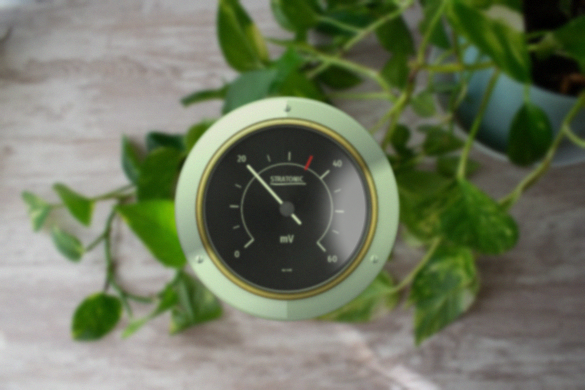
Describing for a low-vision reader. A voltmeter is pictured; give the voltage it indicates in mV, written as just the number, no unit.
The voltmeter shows 20
